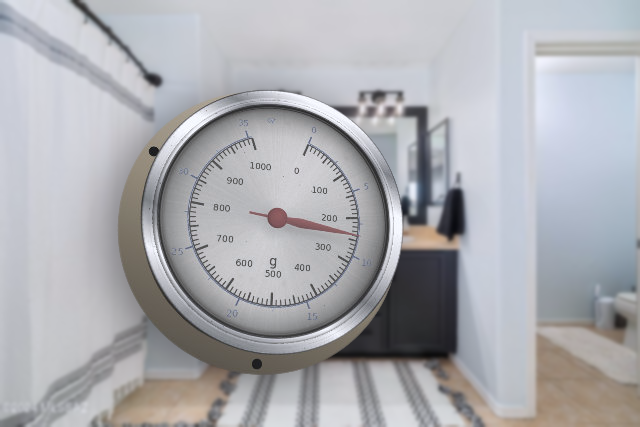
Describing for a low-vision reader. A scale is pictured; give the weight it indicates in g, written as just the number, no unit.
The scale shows 240
